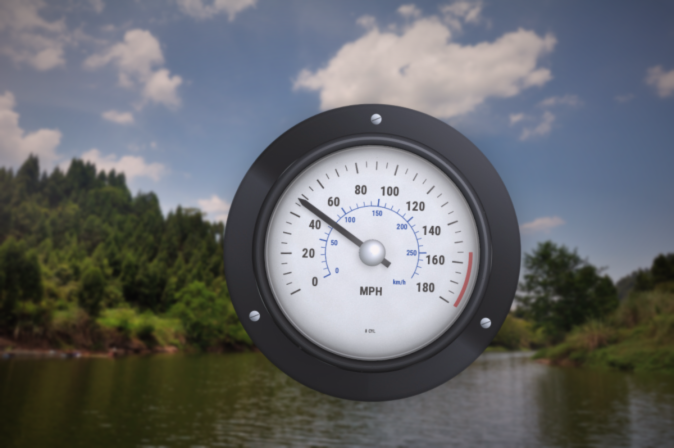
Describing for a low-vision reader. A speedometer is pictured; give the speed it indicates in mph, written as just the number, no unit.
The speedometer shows 47.5
